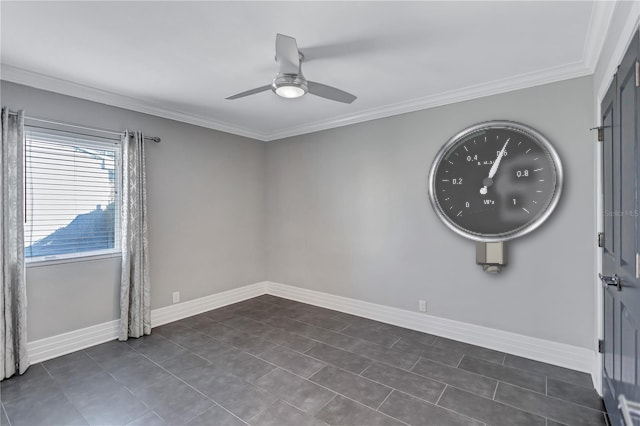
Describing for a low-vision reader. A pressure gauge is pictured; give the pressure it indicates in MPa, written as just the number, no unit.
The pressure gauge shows 0.6
